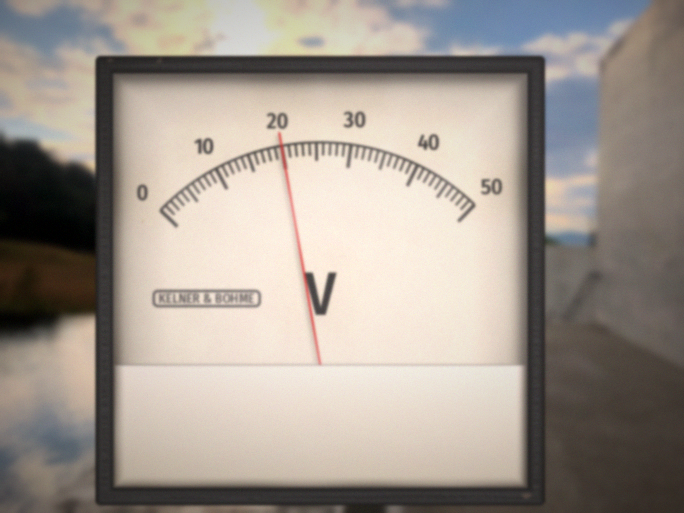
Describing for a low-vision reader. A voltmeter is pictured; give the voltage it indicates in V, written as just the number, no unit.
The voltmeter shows 20
